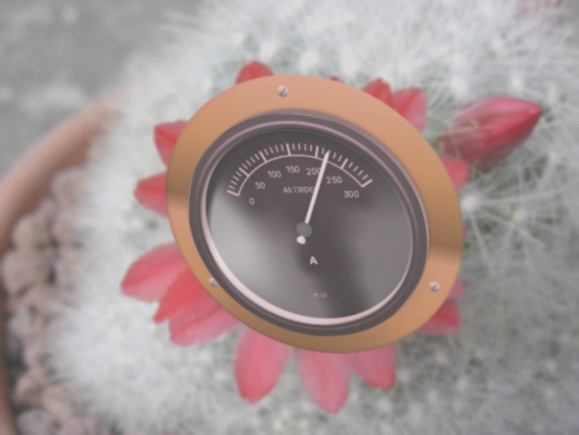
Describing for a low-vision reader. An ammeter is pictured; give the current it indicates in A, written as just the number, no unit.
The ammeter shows 220
